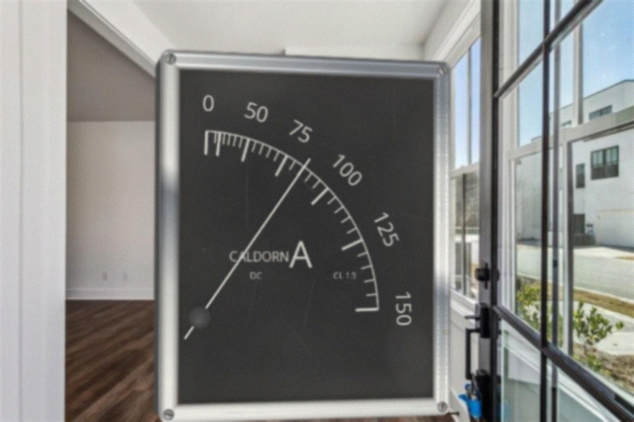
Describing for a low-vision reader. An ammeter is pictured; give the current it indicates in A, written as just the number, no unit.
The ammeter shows 85
